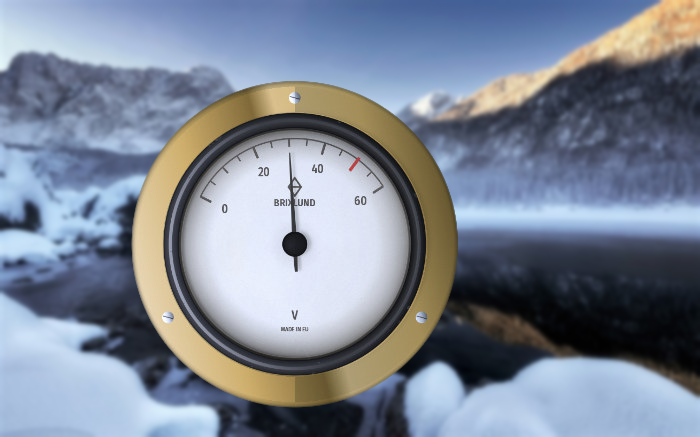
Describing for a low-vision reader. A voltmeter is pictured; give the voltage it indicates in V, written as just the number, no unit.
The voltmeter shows 30
